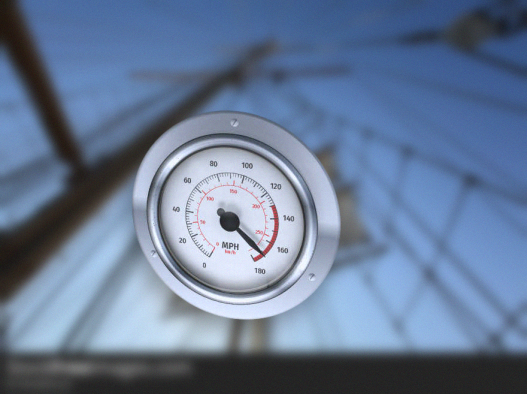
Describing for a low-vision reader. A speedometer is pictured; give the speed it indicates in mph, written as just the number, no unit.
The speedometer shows 170
